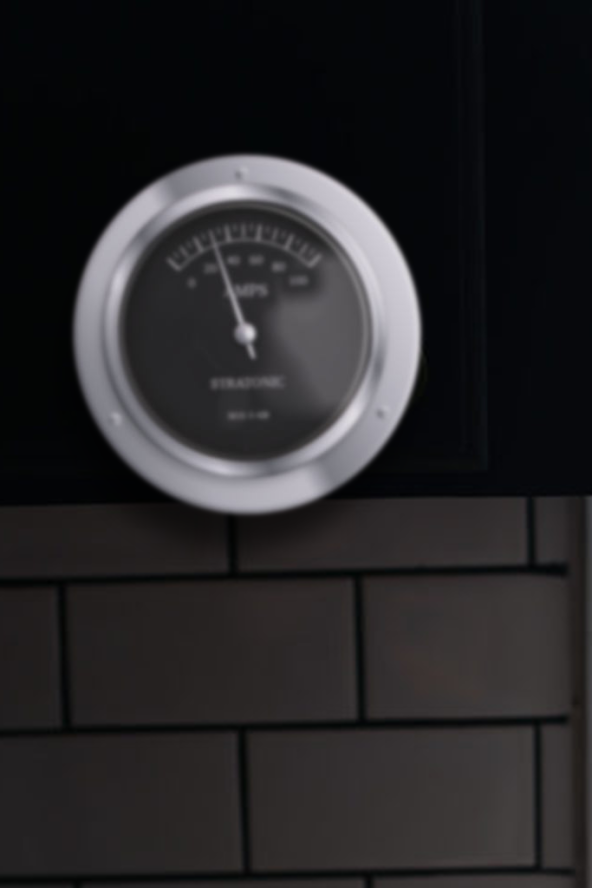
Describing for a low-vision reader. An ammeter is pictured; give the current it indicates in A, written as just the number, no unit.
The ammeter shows 30
